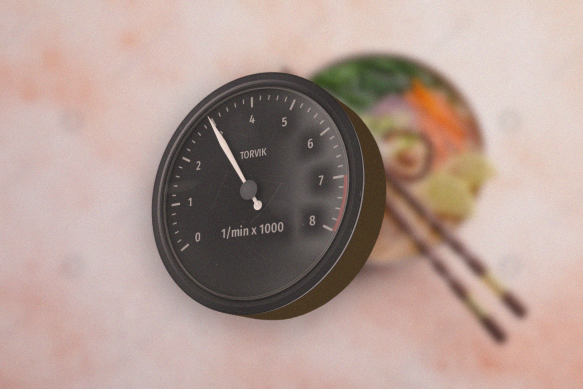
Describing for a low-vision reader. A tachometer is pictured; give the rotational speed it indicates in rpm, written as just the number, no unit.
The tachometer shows 3000
